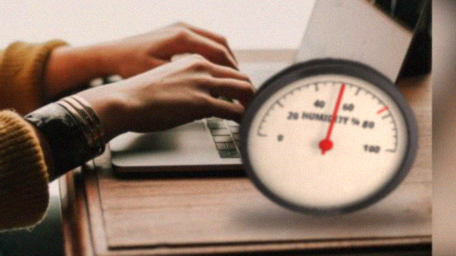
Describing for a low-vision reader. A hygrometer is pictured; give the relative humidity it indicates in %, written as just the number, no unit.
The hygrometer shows 52
